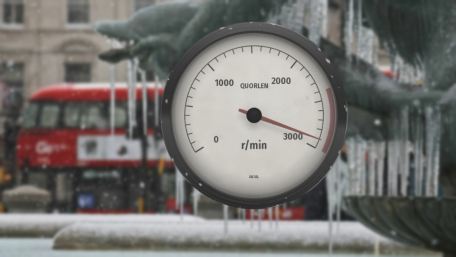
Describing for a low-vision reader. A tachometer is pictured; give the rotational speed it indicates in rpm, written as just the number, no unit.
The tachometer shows 2900
